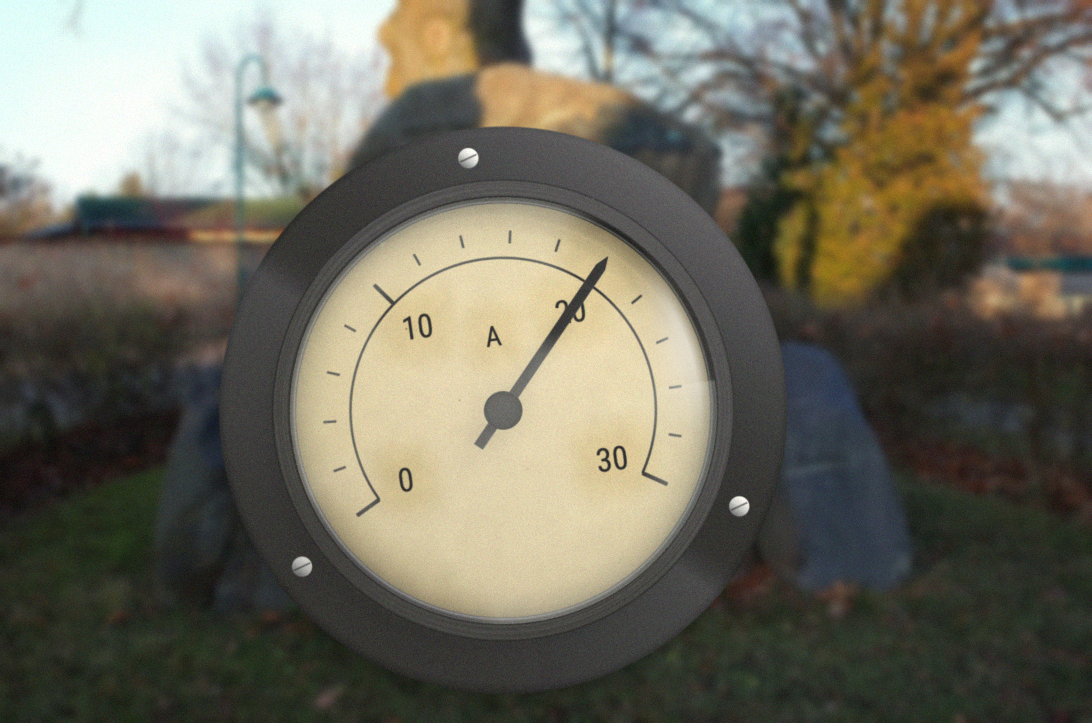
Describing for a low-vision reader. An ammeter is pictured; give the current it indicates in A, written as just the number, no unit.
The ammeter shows 20
